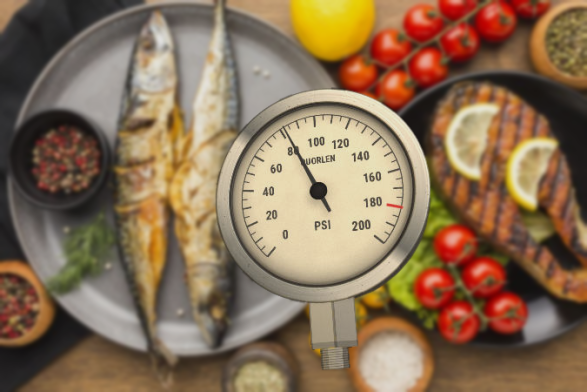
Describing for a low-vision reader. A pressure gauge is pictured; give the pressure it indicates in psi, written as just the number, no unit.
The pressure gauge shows 82.5
